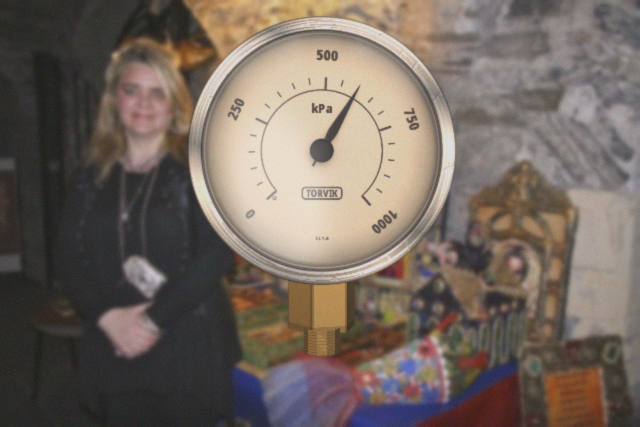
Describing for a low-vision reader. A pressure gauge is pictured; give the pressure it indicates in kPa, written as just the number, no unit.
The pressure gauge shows 600
